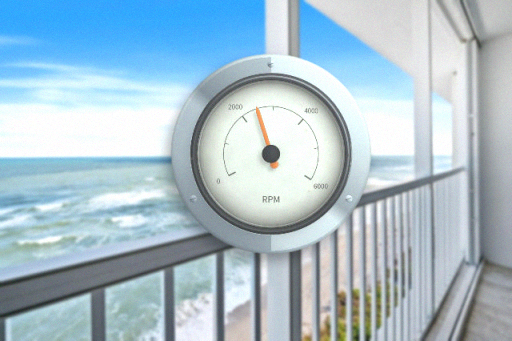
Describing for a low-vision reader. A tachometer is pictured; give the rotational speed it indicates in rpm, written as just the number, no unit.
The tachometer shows 2500
